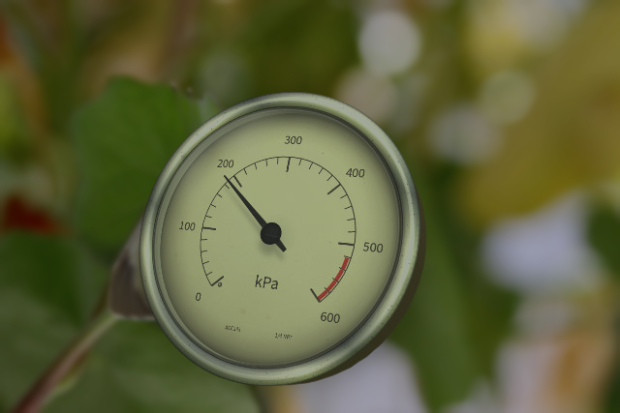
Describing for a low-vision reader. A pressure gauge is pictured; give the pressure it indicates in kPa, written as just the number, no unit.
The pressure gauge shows 190
